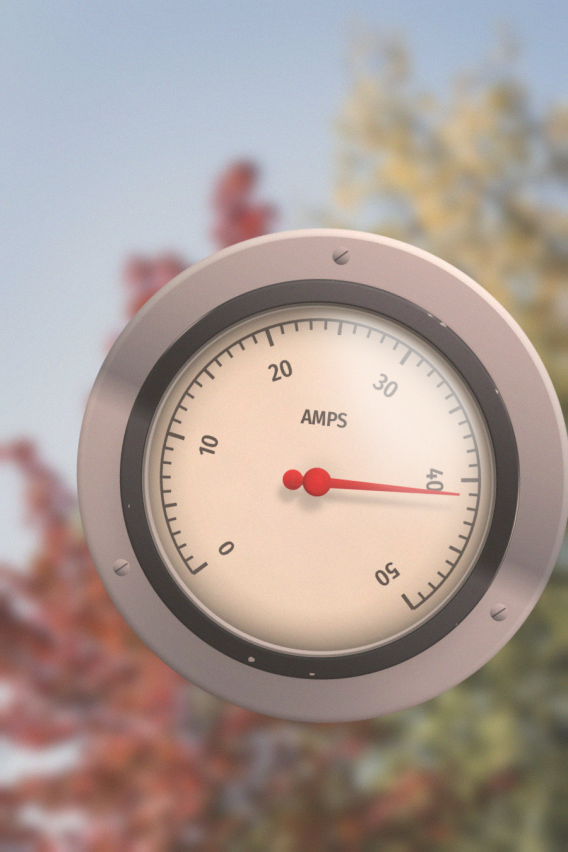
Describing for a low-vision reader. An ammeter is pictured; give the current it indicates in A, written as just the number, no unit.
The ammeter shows 41
